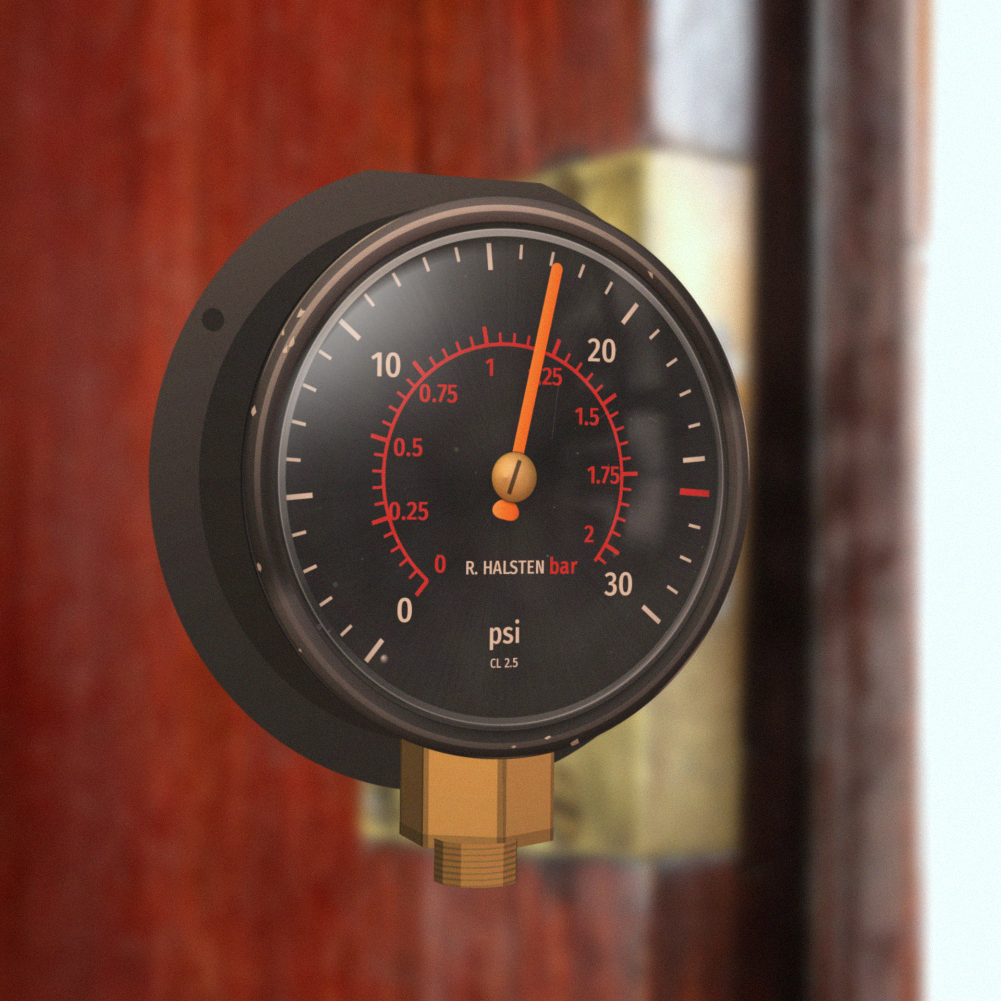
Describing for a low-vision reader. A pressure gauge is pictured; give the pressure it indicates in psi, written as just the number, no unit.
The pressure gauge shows 17
